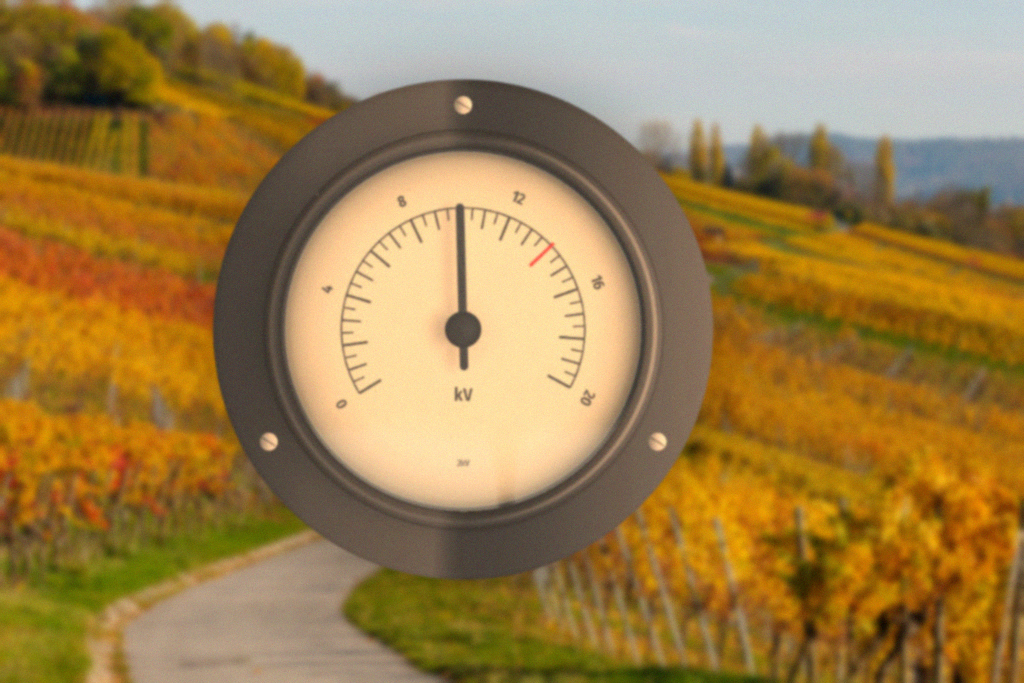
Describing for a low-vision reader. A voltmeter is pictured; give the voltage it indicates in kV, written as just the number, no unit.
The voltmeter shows 10
